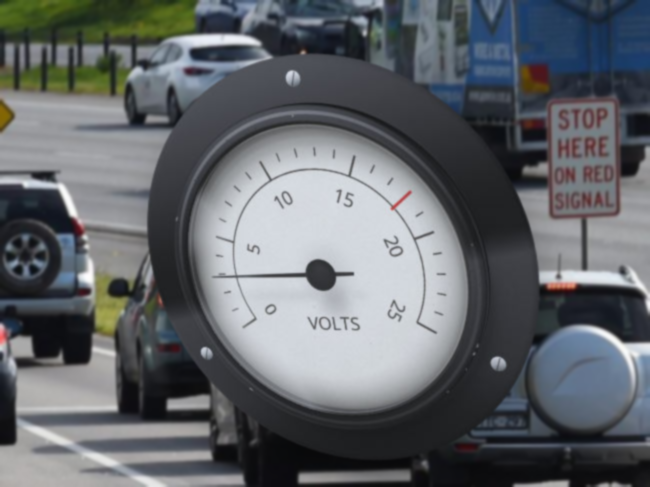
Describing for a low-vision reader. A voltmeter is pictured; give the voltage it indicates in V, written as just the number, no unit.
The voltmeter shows 3
